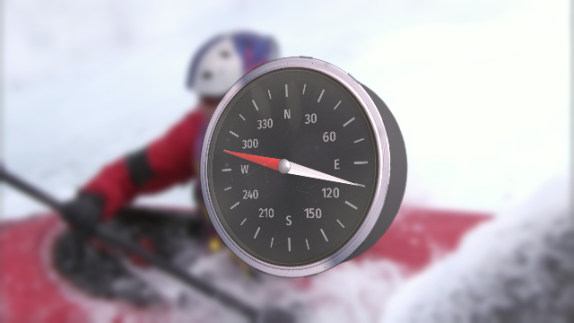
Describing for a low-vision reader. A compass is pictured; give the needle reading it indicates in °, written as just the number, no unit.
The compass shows 285
